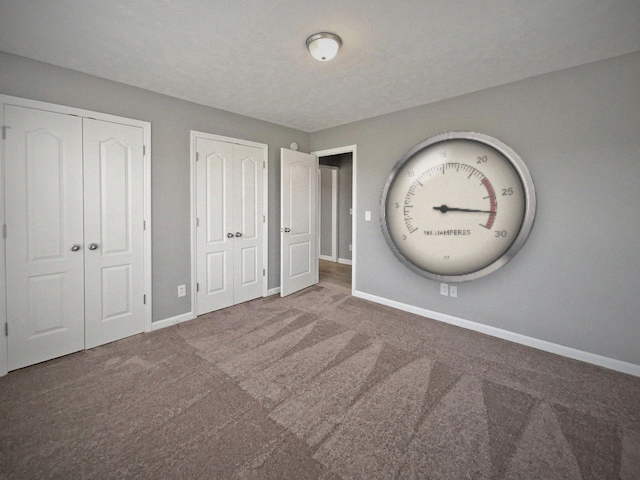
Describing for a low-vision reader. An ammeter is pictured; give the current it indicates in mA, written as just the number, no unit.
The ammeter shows 27.5
